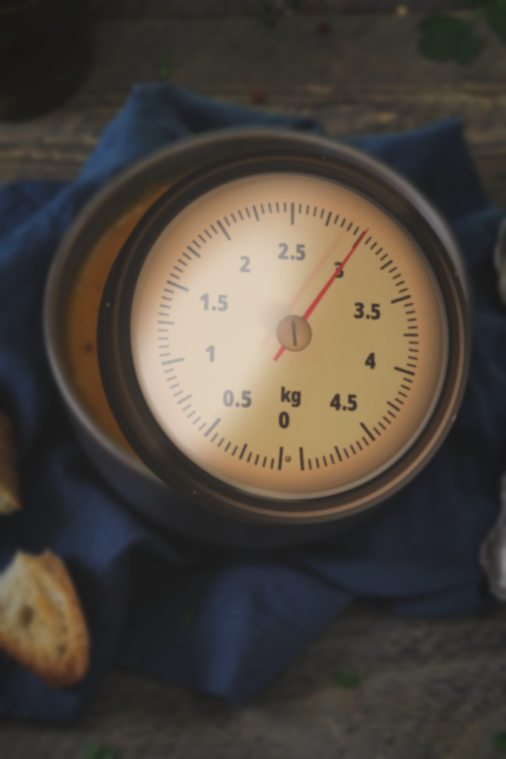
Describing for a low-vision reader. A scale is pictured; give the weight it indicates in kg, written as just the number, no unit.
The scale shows 3
